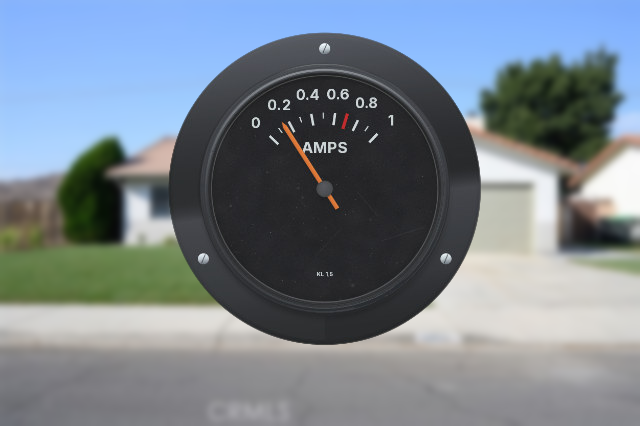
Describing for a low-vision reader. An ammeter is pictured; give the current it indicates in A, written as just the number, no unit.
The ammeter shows 0.15
